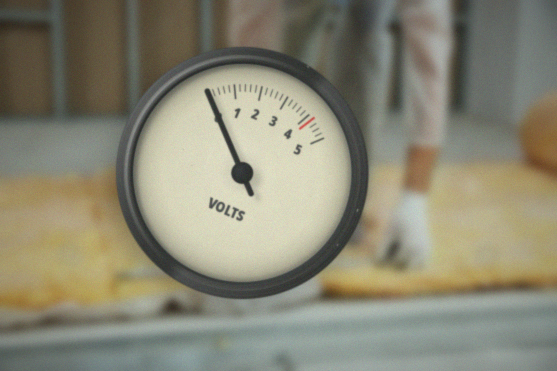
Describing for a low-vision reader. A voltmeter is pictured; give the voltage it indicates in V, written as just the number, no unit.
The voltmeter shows 0
